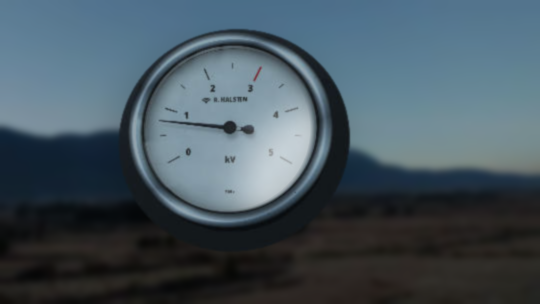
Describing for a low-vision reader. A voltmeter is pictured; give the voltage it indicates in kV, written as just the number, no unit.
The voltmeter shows 0.75
